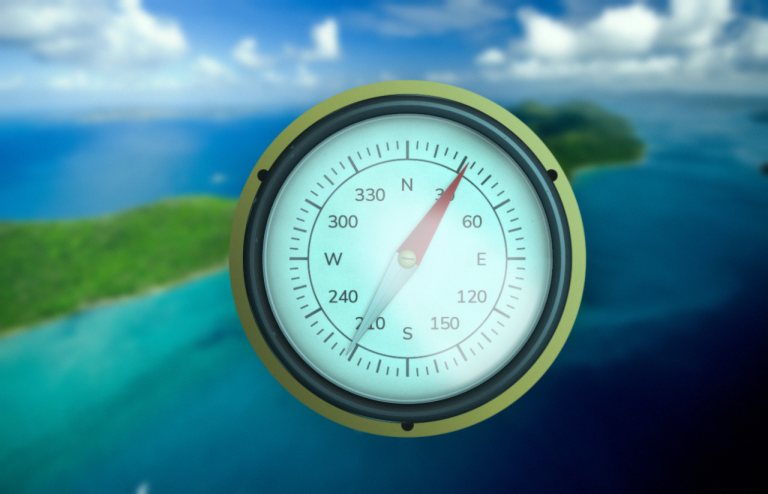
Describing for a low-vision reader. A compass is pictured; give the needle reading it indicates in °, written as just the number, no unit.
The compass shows 32.5
